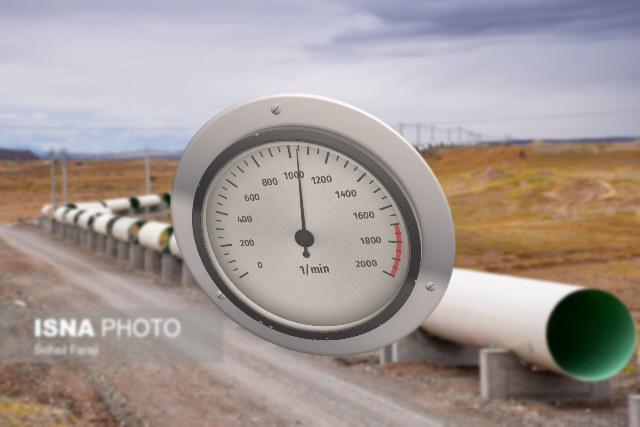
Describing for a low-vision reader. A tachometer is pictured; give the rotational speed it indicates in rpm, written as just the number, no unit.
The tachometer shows 1050
